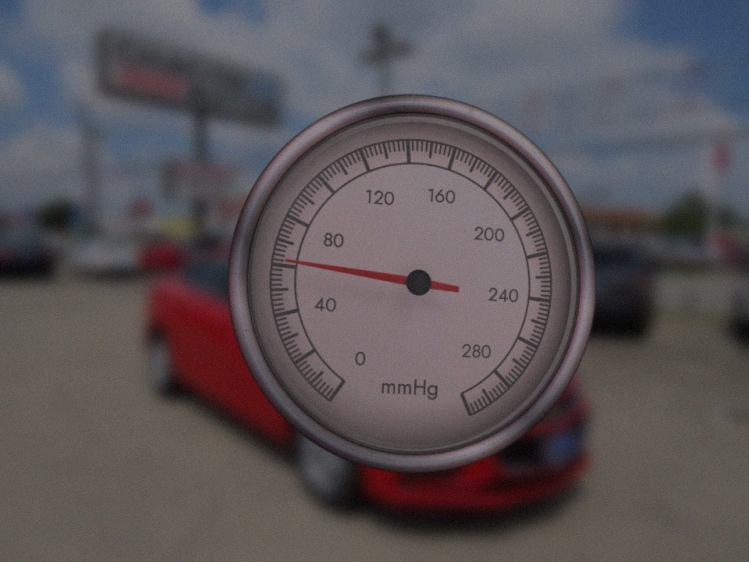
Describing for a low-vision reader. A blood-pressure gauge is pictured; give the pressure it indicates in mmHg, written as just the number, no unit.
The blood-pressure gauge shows 62
